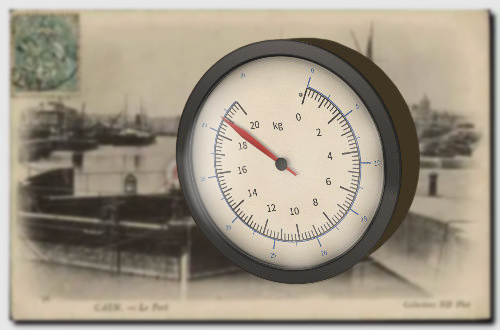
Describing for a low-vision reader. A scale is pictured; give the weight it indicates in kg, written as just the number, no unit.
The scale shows 19
